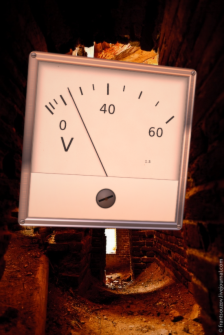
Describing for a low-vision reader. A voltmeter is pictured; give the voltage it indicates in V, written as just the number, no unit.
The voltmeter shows 25
